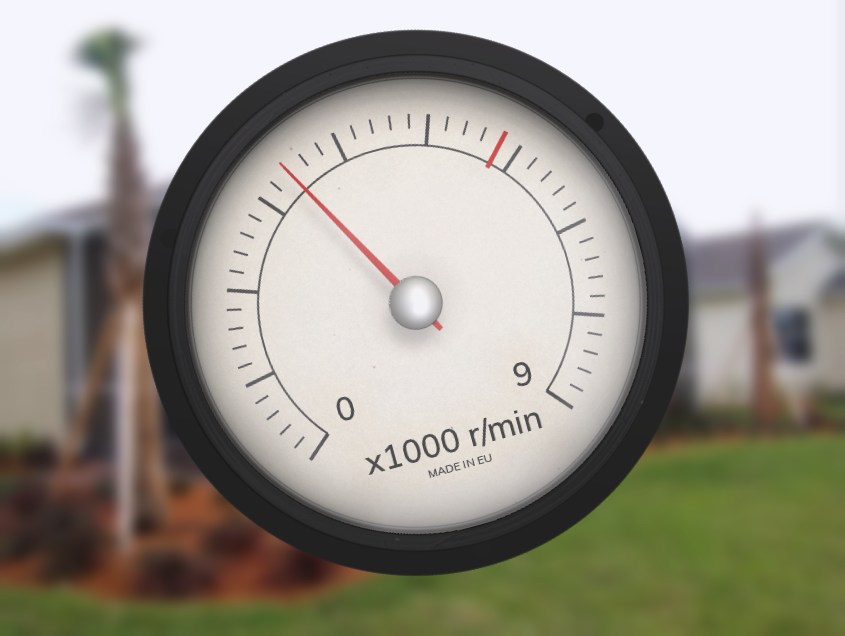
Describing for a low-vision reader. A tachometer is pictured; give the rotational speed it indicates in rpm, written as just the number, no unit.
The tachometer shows 3400
